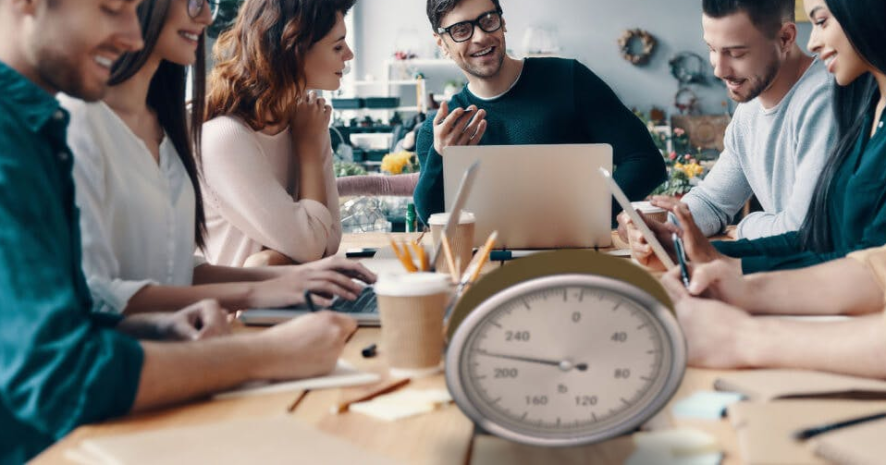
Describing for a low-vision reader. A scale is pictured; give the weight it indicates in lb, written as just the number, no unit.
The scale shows 220
